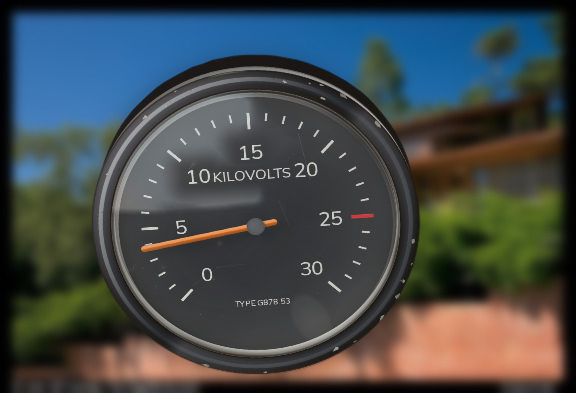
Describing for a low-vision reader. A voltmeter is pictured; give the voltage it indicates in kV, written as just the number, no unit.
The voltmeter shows 4
